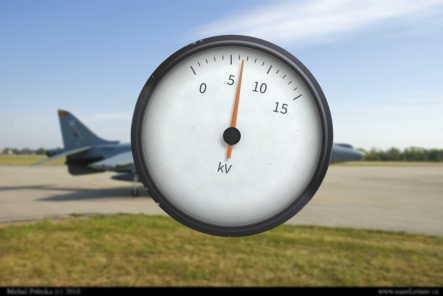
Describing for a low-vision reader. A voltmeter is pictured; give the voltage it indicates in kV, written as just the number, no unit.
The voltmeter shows 6.5
